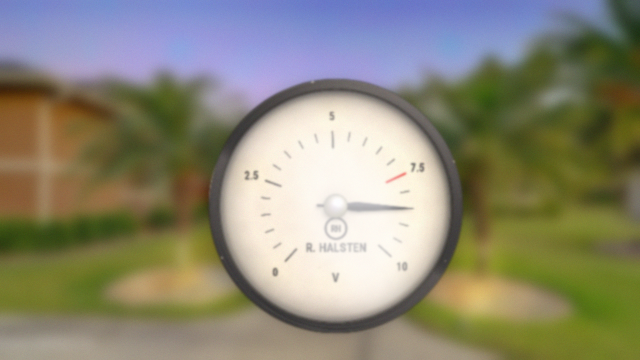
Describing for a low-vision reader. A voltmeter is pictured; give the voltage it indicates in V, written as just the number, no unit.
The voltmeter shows 8.5
